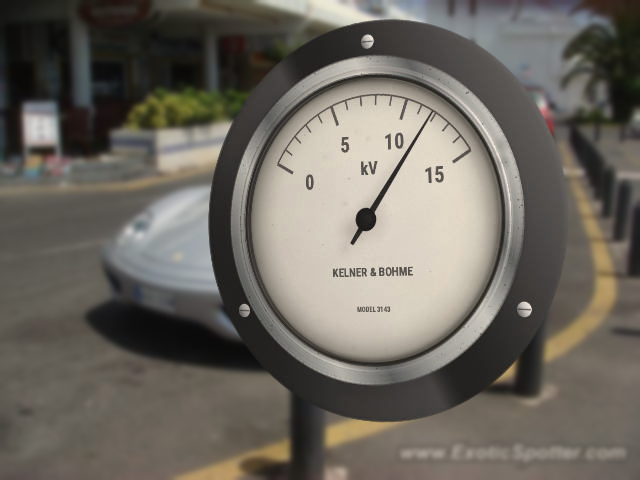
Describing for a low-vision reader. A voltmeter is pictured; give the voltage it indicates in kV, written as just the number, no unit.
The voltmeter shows 12
